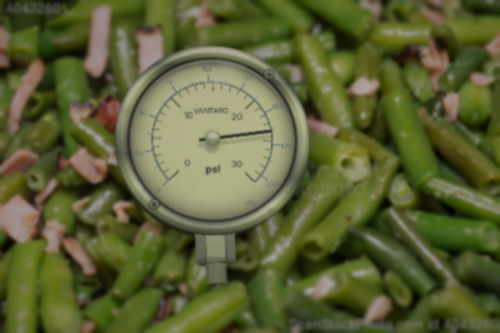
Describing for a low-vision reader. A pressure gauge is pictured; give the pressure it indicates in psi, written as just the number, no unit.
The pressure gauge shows 24
